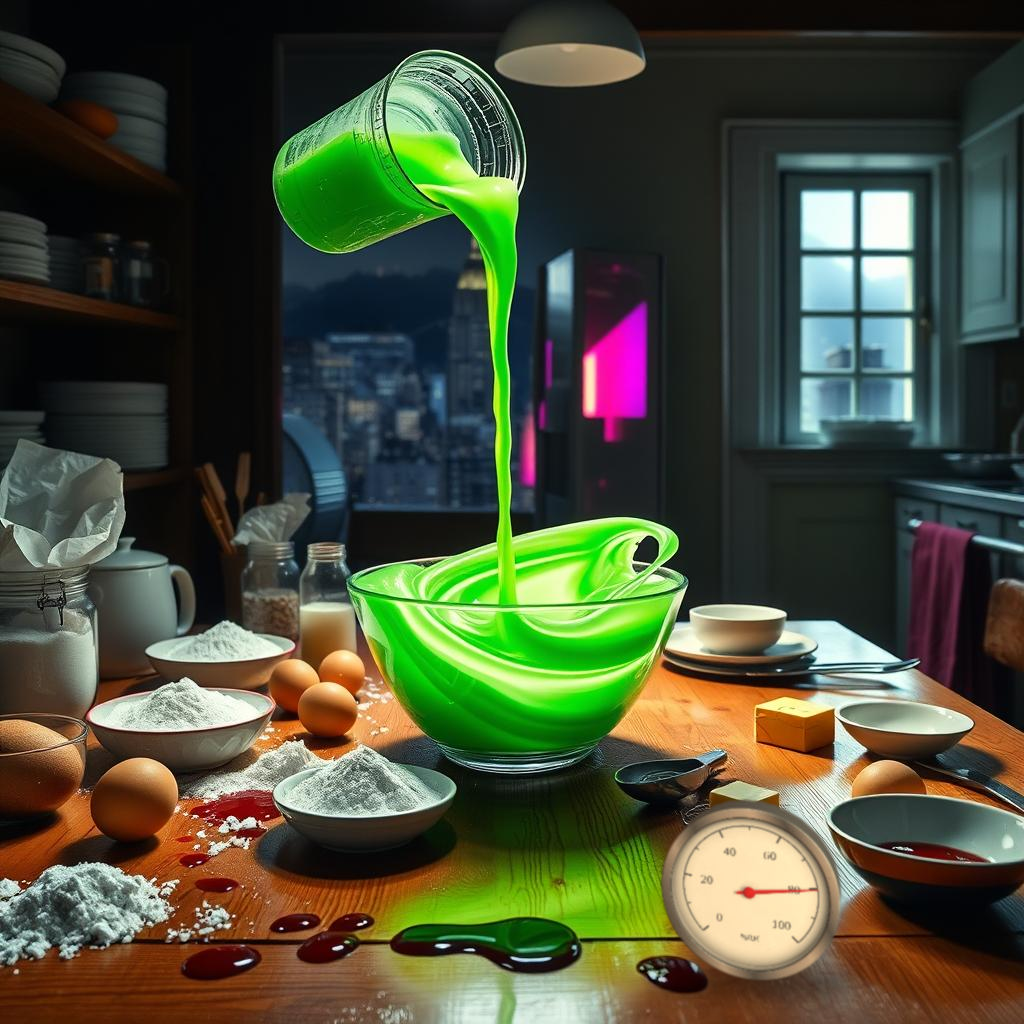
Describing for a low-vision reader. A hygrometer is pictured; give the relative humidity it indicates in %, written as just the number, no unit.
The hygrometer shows 80
